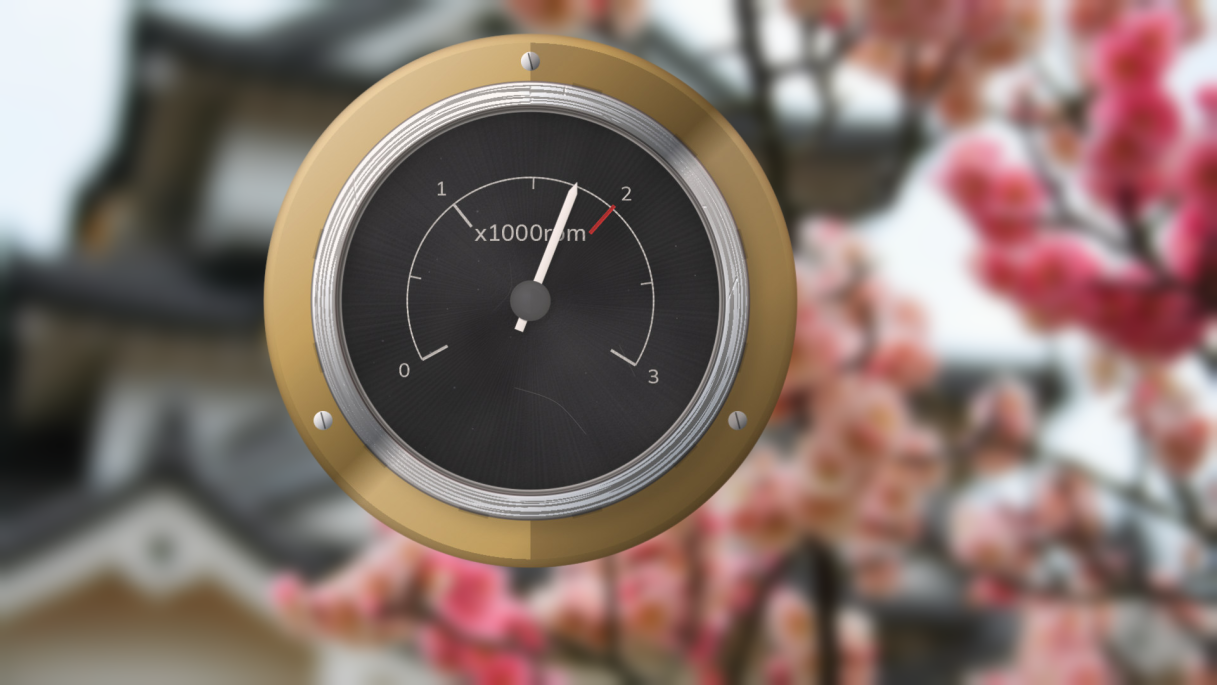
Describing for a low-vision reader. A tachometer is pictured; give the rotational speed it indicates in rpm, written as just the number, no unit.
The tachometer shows 1750
